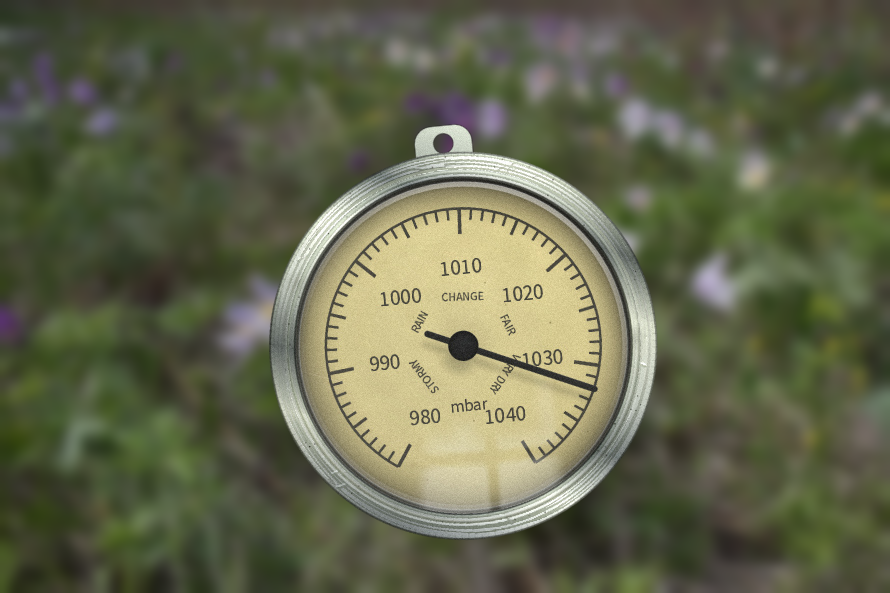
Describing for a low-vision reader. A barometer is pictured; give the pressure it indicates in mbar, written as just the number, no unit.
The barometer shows 1032
